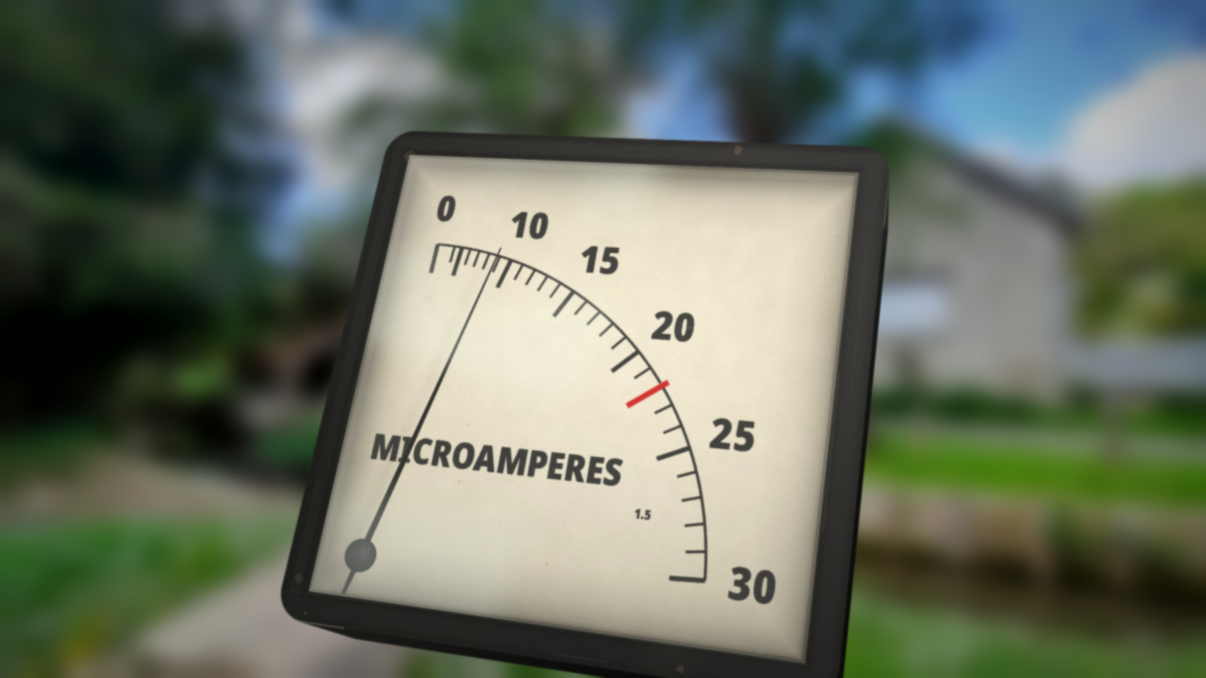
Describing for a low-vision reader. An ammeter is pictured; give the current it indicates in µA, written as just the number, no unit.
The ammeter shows 9
